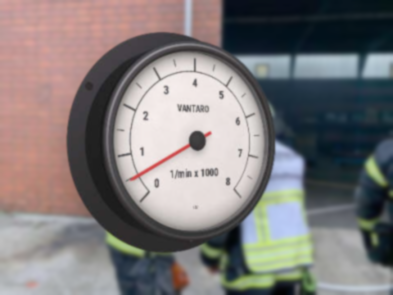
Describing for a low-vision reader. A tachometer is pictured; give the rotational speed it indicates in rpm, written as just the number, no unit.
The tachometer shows 500
